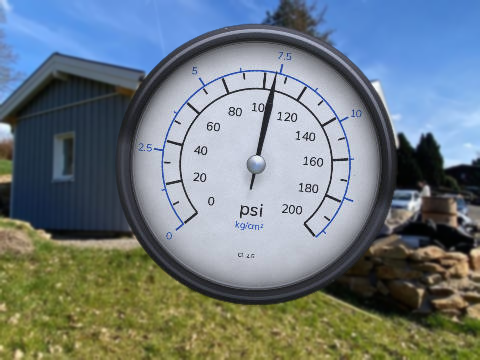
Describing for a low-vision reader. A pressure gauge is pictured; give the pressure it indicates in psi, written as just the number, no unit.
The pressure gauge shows 105
